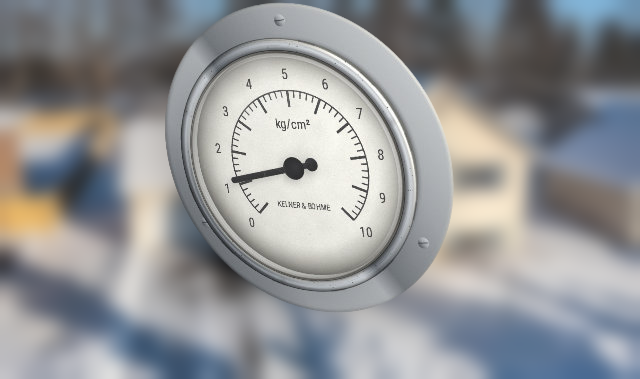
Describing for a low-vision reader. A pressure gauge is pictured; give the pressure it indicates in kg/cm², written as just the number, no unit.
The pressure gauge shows 1.2
